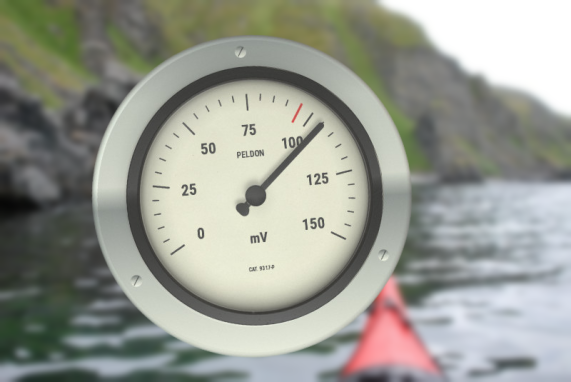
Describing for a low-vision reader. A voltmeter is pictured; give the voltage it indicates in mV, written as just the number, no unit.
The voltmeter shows 105
